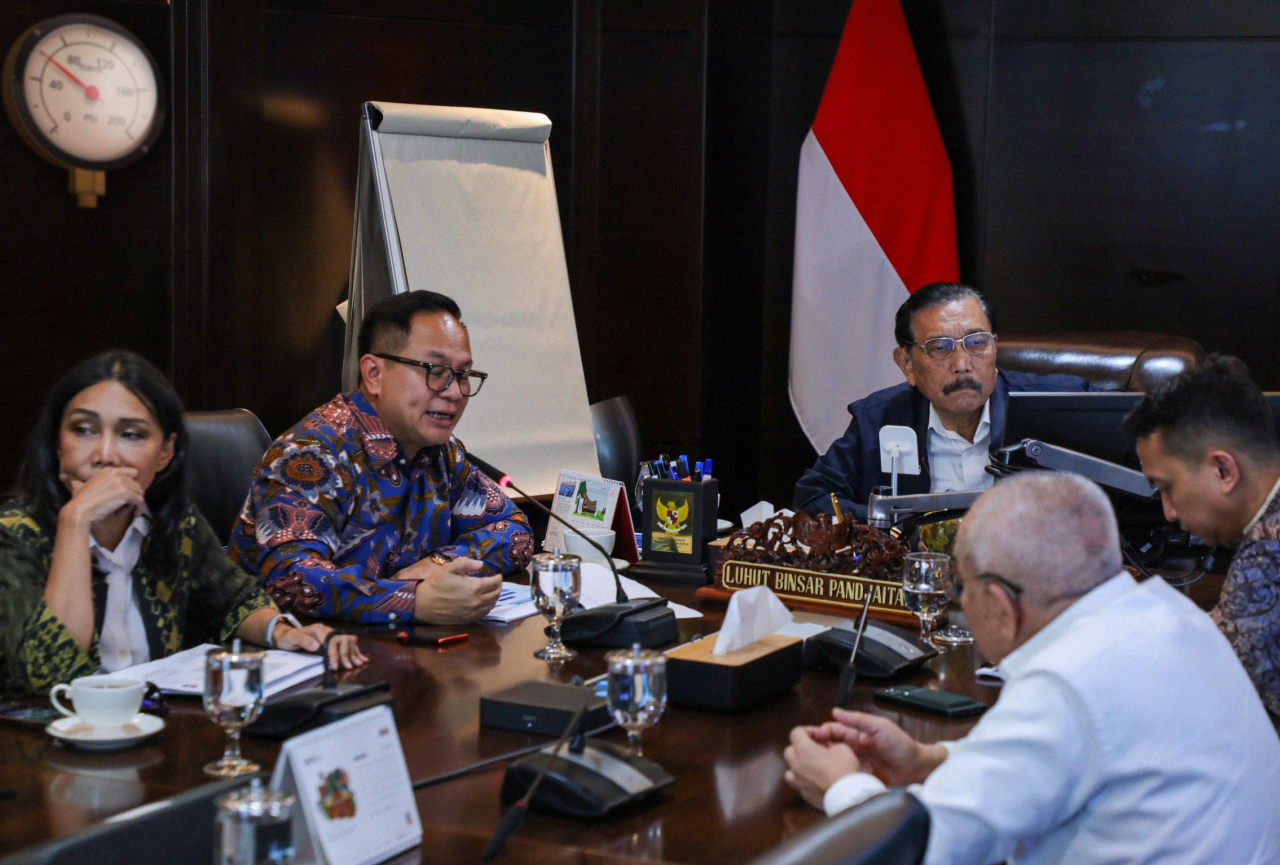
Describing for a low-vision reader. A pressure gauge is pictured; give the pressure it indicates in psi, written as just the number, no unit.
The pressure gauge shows 60
